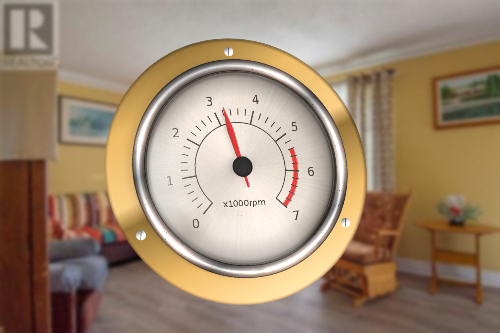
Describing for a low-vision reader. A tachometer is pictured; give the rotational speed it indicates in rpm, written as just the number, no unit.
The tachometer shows 3200
